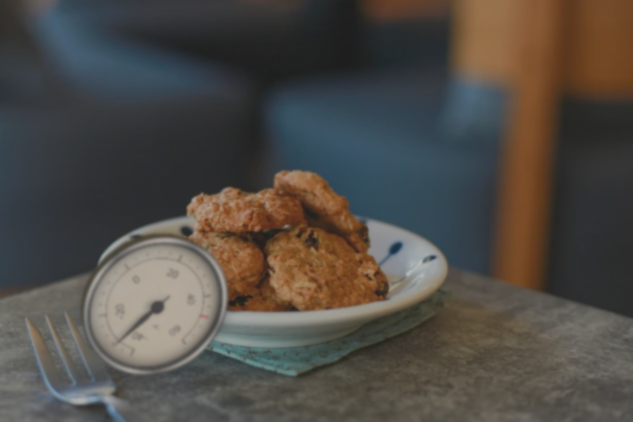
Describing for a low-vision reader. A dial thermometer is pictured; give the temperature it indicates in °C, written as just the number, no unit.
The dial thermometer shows -32
